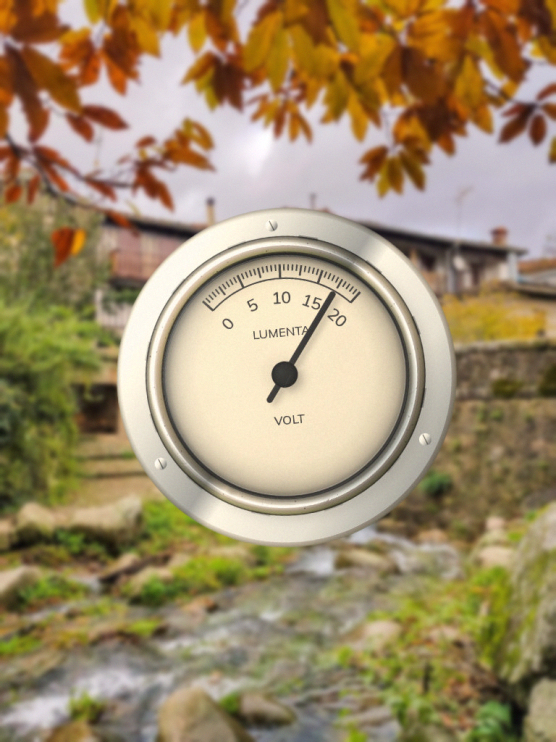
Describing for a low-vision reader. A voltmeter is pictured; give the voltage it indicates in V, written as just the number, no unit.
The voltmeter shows 17.5
